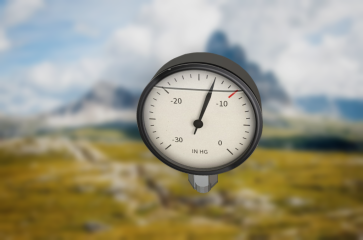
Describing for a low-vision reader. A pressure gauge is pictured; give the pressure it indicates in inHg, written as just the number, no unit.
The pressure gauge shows -13
